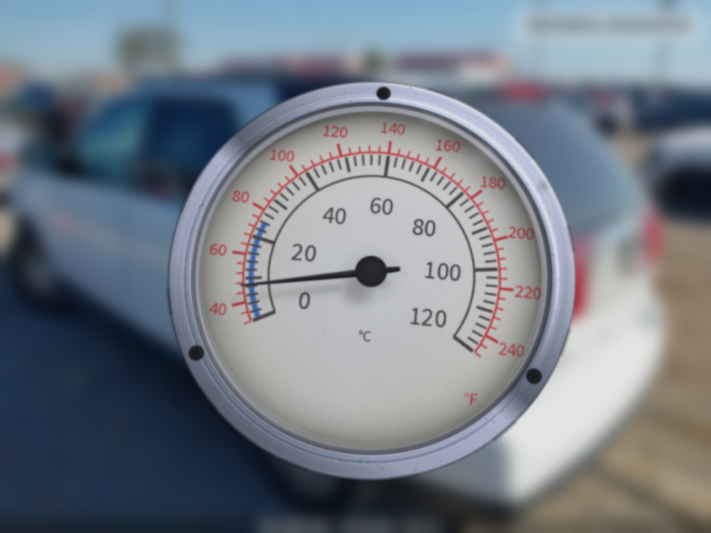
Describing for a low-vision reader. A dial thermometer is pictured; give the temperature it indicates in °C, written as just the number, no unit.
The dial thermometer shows 8
